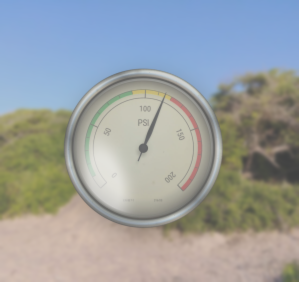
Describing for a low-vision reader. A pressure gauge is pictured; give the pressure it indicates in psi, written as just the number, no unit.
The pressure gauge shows 115
